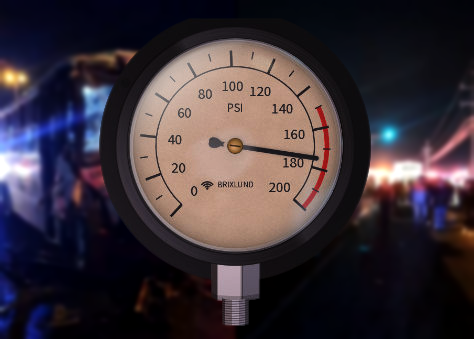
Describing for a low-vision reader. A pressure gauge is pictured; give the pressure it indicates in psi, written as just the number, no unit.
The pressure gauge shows 175
